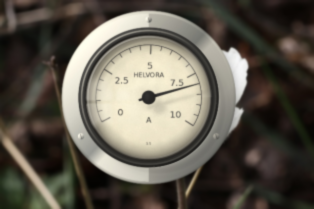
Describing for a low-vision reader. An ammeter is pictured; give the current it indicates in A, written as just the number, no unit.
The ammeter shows 8
